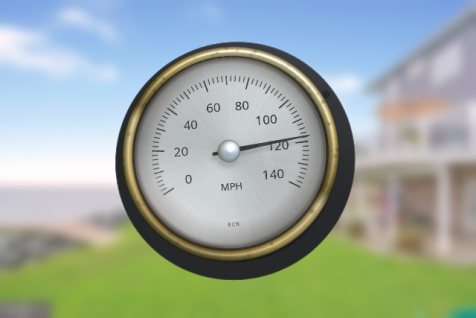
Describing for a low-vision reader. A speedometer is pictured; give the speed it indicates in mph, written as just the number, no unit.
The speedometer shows 118
